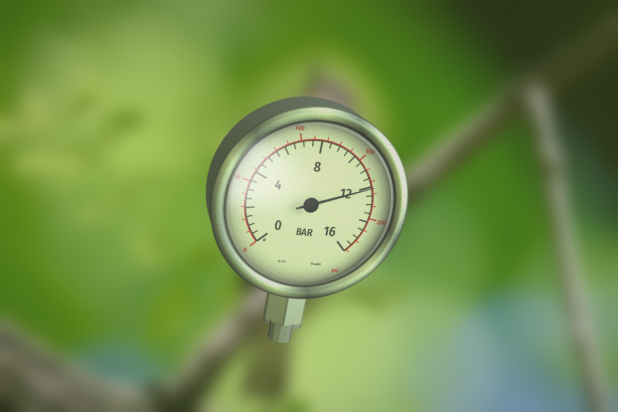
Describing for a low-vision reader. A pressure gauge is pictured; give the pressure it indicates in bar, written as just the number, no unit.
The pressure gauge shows 12
